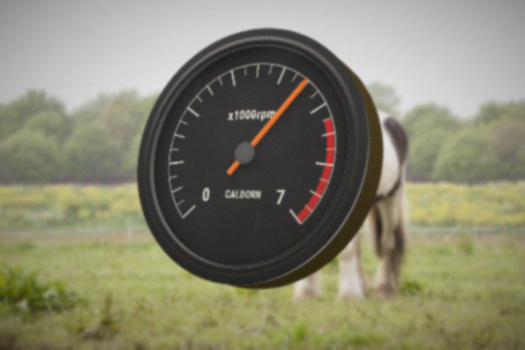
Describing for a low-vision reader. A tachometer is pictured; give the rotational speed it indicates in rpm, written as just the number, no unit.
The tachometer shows 4500
